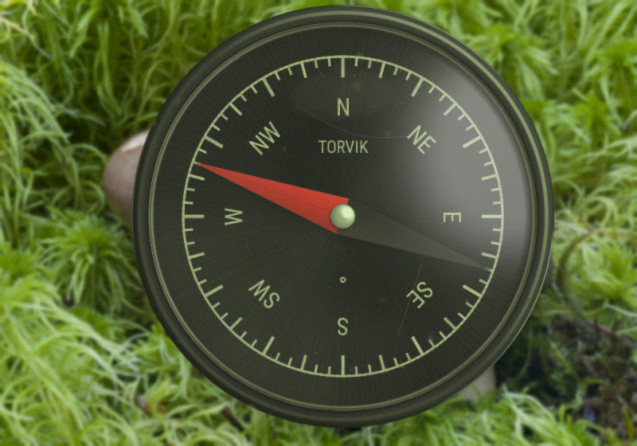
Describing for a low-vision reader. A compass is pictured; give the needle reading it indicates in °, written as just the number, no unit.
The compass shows 290
